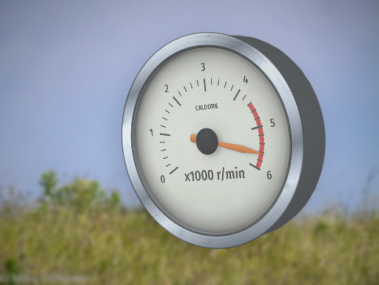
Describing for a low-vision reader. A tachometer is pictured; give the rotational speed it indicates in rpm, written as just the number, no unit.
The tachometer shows 5600
